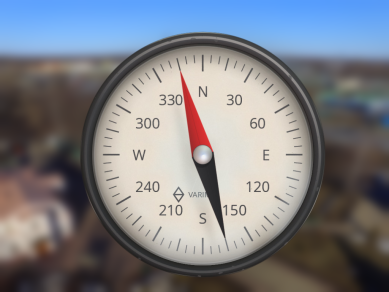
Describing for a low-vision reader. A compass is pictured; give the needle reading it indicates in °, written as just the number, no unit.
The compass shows 345
